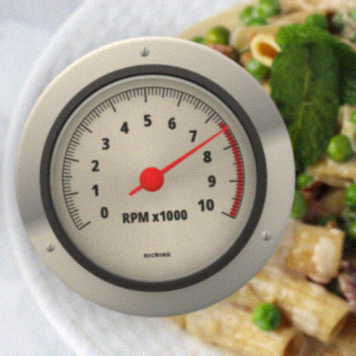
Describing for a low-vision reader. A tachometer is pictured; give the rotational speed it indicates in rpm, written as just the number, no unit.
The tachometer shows 7500
